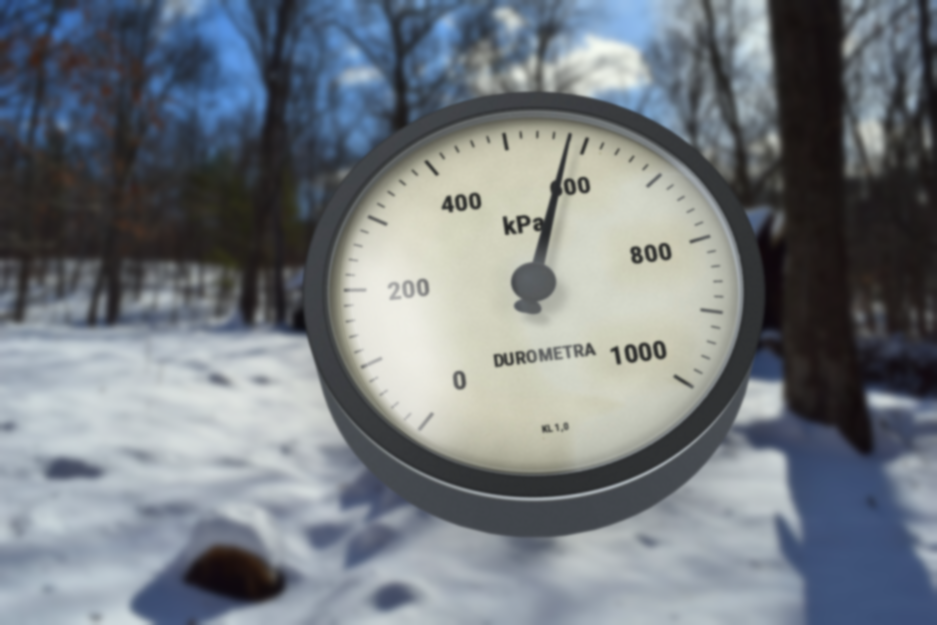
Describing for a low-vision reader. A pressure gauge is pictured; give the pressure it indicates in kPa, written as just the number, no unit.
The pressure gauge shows 580
